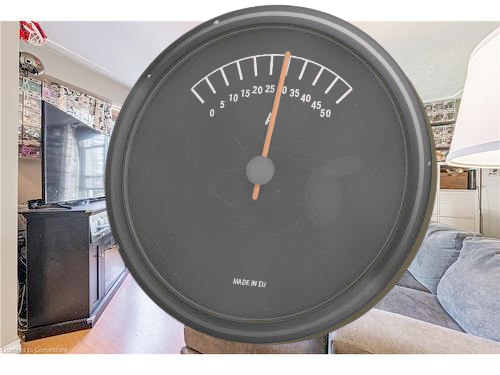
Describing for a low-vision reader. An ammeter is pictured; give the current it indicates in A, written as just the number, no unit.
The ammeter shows 30
